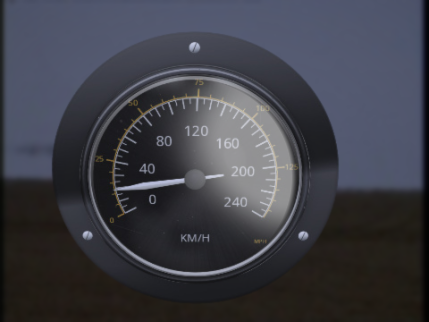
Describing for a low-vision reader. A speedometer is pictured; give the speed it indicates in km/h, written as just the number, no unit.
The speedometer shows 20
